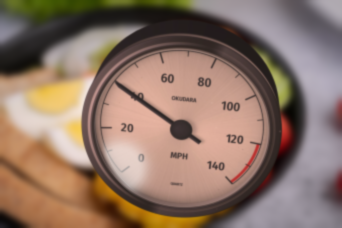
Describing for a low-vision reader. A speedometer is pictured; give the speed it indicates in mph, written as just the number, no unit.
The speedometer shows 40
